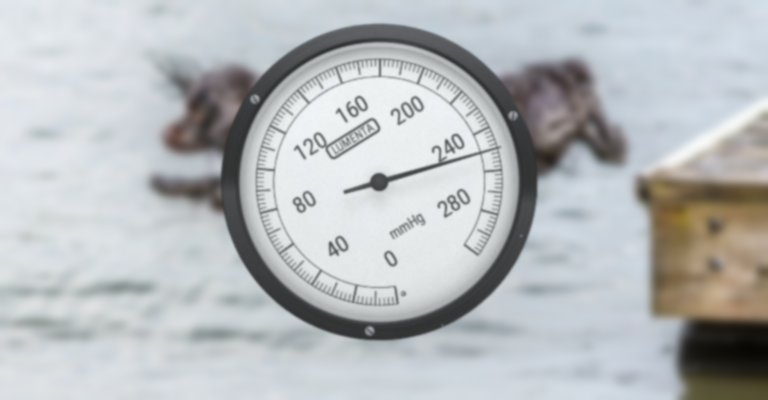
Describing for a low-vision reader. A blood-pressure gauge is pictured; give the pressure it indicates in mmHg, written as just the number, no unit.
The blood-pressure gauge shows 250
